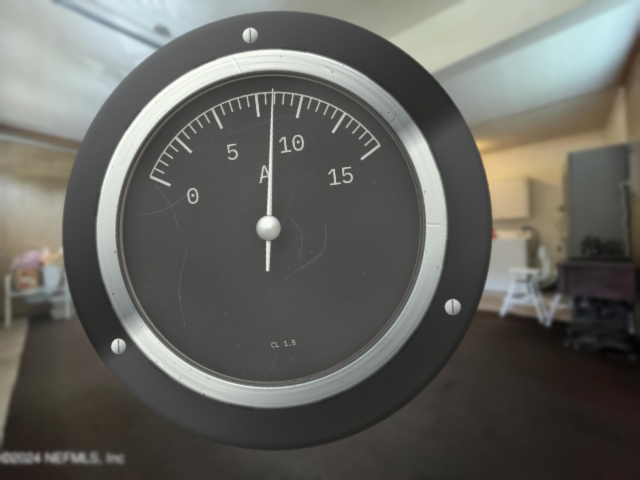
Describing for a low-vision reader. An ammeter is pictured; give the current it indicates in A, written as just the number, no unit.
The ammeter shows 8.5
